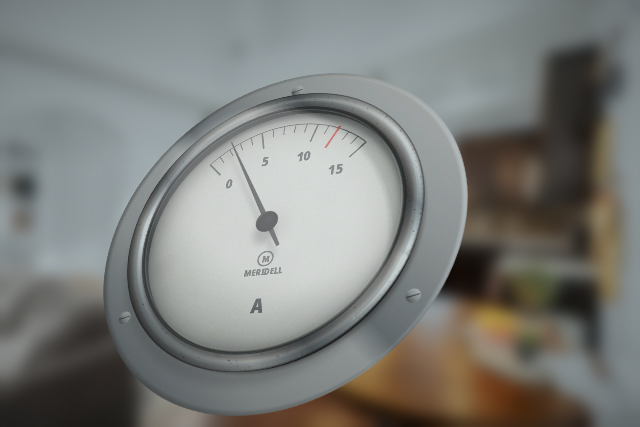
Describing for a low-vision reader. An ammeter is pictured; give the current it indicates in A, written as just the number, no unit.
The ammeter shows 2.5
